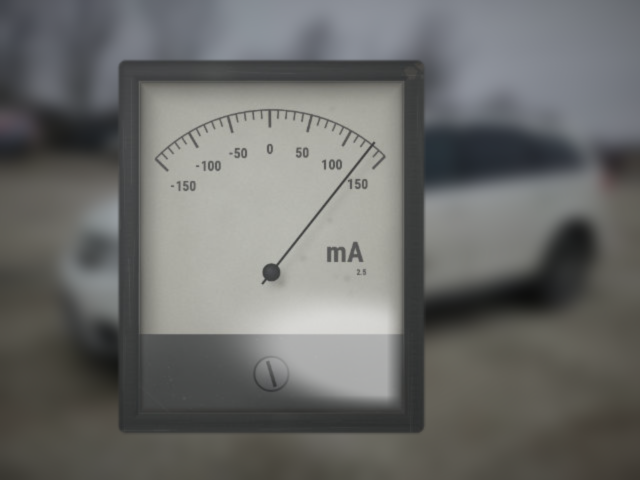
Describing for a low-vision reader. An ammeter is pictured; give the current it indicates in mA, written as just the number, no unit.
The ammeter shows 130
